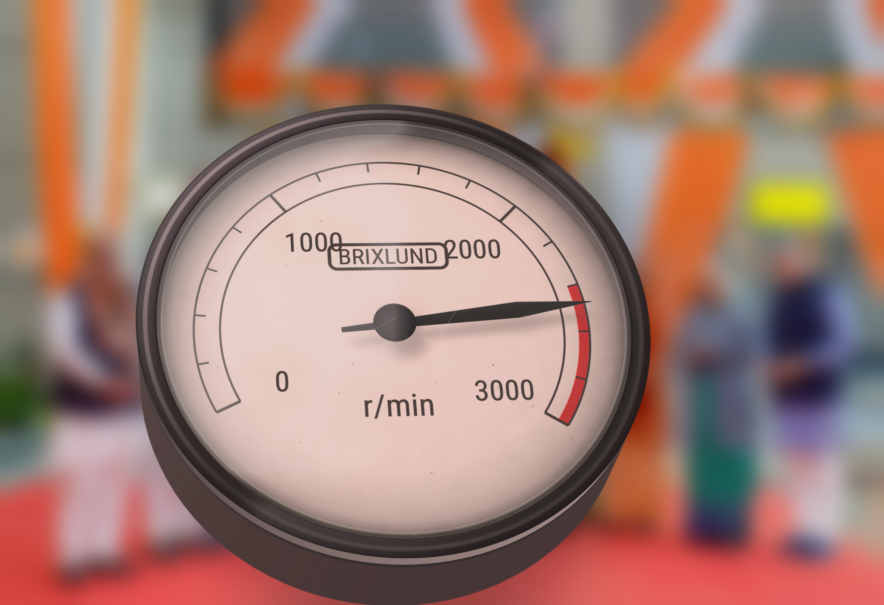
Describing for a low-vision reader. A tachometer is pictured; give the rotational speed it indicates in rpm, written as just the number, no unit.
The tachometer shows 2500
